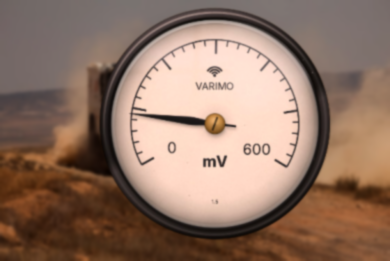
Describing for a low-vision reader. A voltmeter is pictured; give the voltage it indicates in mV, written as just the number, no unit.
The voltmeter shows 90
